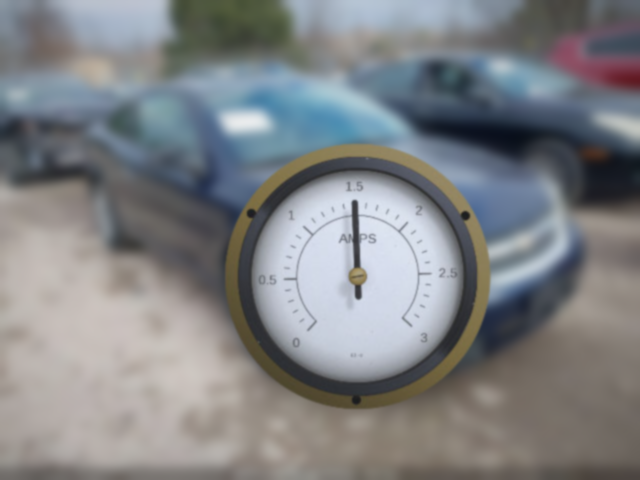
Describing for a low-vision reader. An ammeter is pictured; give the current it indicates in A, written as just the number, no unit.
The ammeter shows 1.5
